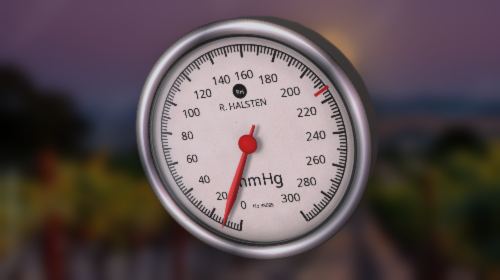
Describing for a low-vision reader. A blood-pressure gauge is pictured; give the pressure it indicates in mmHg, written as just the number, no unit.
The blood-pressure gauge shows 10
